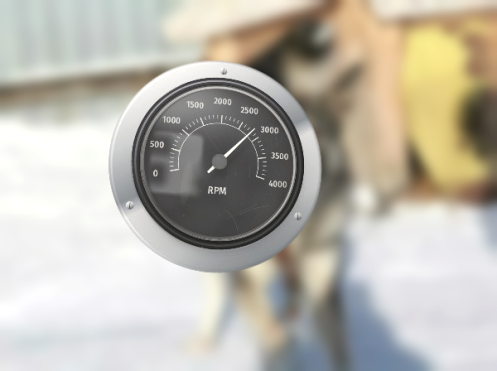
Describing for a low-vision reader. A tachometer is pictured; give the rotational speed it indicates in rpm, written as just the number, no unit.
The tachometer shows 2800
